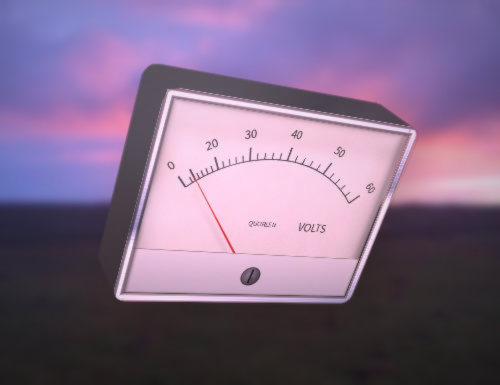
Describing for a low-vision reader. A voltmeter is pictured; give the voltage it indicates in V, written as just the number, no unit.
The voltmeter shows 10
